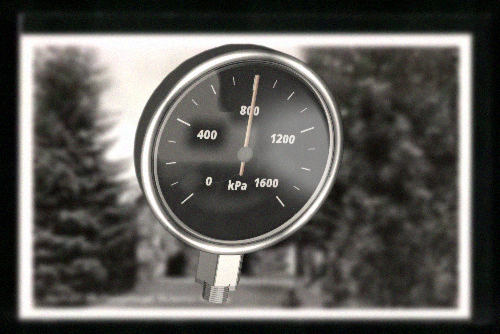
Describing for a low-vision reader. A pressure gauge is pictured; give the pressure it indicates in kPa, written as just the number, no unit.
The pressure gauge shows 800
